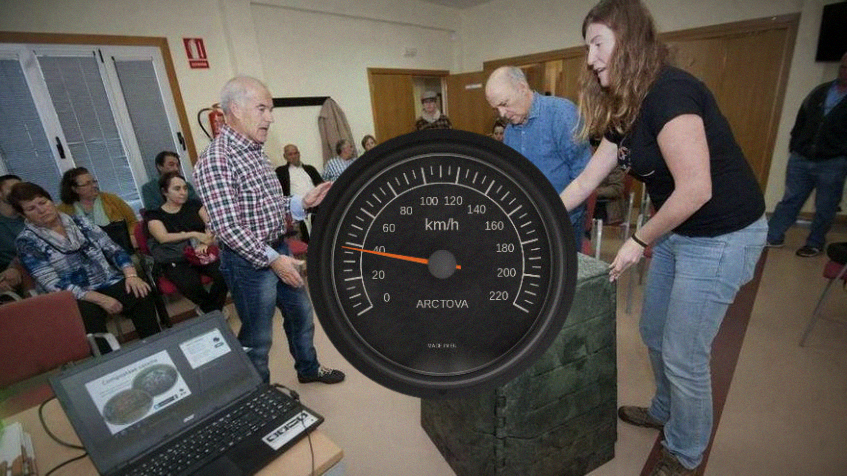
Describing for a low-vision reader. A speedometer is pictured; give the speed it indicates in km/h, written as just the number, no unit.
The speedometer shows 37.5
